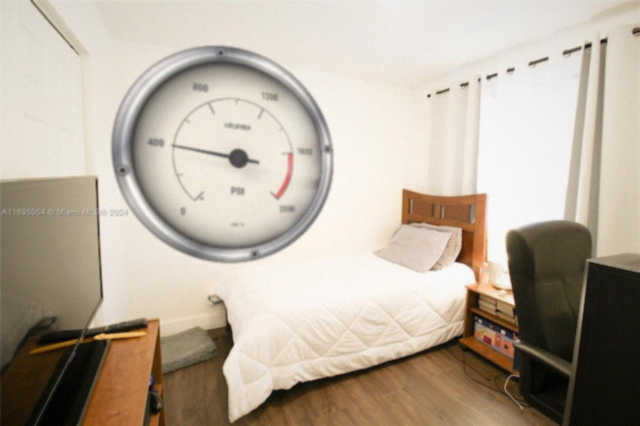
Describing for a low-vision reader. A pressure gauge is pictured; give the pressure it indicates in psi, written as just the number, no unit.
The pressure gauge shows 400
